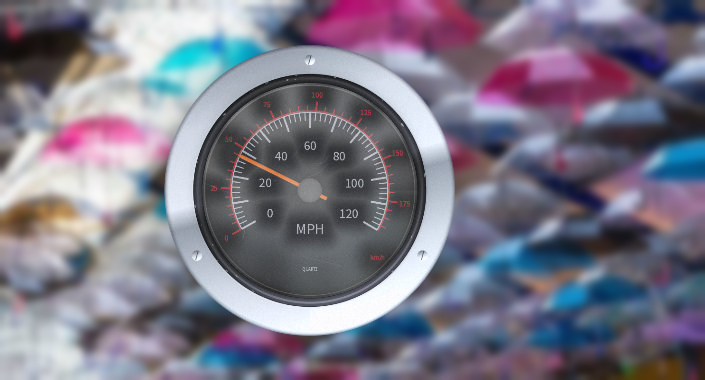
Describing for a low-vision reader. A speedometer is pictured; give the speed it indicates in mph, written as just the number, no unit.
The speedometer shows 28
